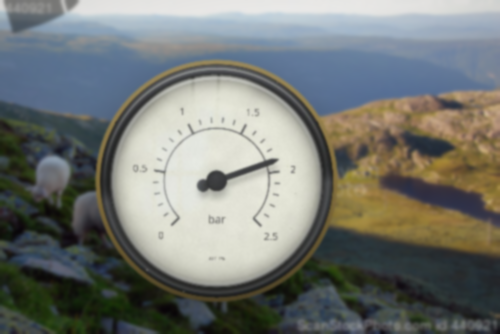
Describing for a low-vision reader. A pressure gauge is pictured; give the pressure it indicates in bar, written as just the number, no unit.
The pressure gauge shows 1.9
